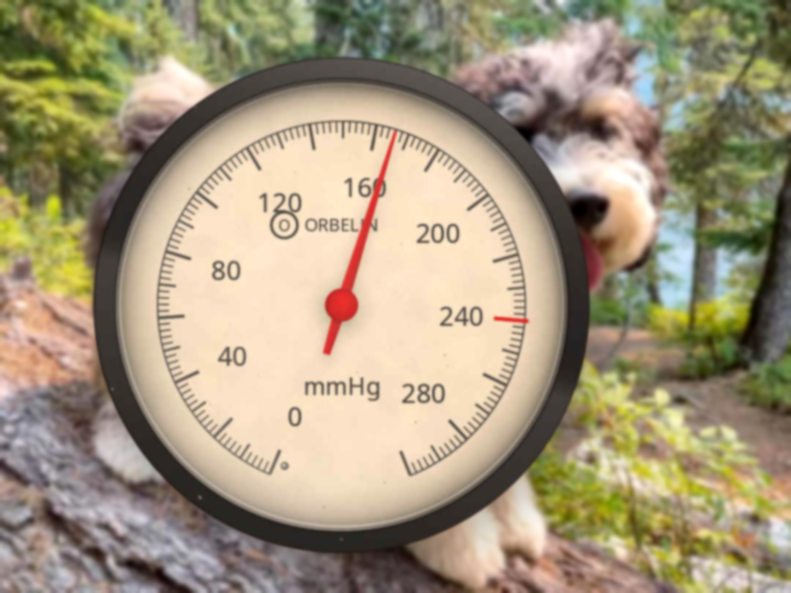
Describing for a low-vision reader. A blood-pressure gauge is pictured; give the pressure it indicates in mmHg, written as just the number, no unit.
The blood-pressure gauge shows 166
